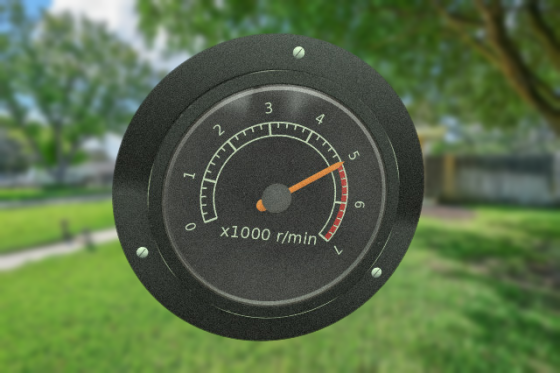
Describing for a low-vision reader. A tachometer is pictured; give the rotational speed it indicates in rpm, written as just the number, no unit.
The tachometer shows 5000
